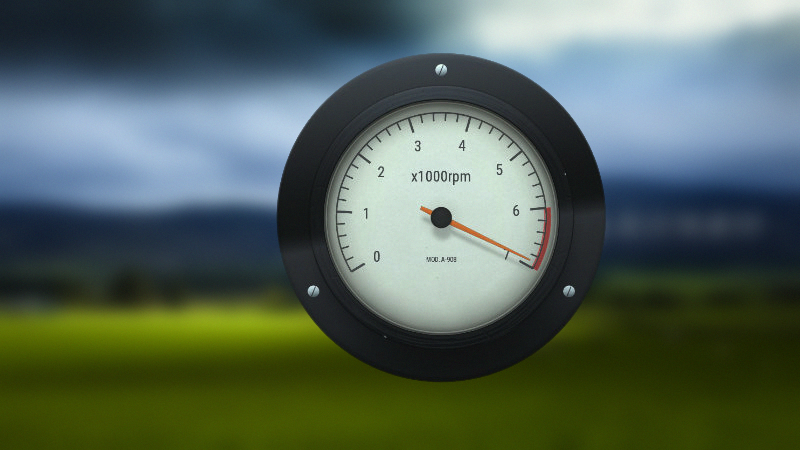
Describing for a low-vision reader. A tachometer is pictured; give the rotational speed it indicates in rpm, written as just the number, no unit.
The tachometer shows 6900
